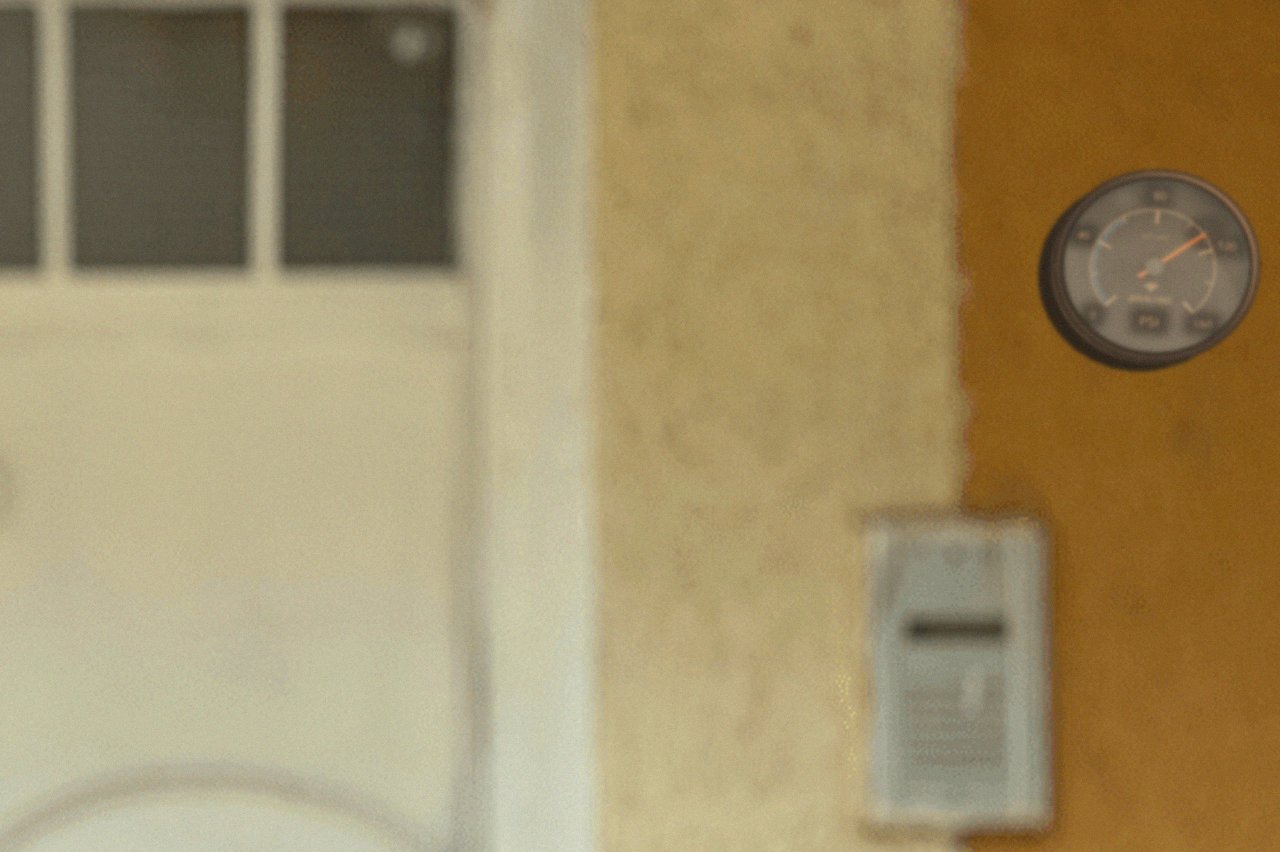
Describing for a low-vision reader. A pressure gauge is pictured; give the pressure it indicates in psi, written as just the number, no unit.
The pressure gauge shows 110
